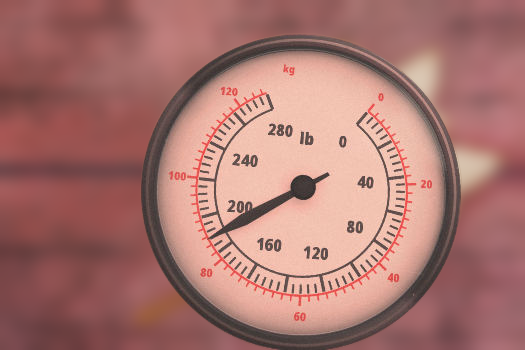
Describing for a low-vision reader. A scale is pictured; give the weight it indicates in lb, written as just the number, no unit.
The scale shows 188
